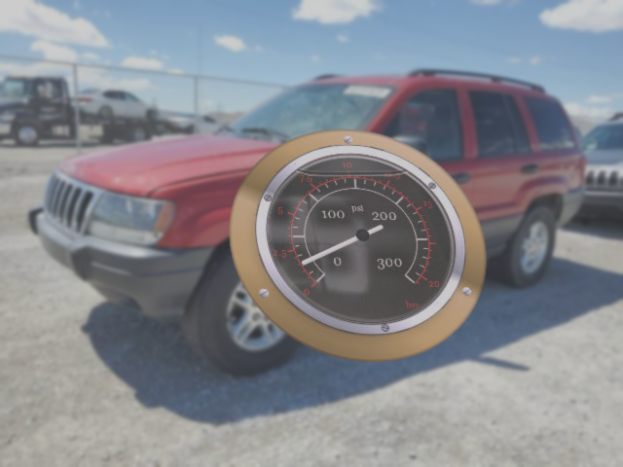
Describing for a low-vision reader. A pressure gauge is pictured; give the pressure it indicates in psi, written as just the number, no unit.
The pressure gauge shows 20
